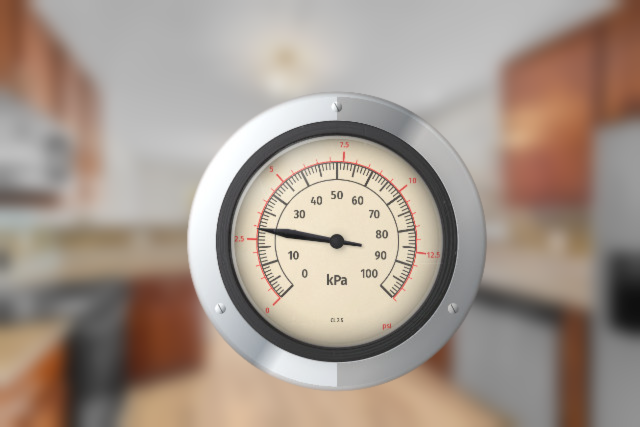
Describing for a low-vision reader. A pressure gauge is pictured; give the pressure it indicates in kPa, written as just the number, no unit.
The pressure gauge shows 20
